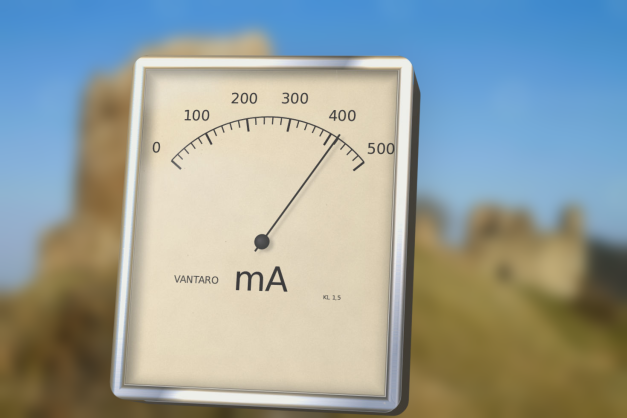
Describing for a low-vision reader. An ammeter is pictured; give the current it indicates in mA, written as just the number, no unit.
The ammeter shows 420
